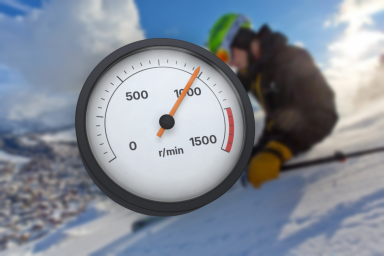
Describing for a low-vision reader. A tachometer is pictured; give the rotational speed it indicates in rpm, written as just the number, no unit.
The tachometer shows 975
